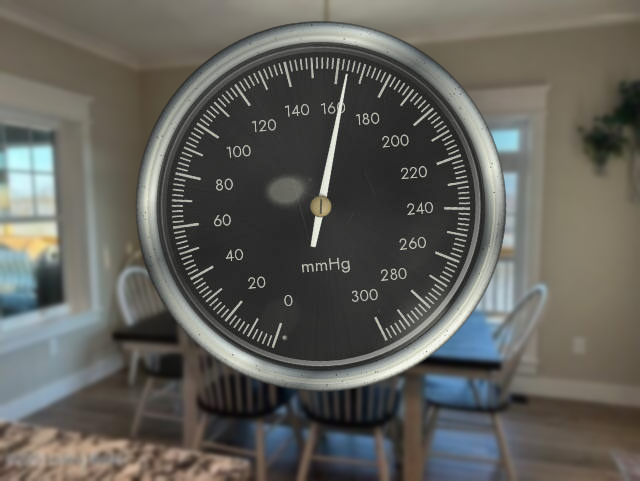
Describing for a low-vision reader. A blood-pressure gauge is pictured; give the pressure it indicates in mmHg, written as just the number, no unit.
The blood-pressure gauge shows 164
